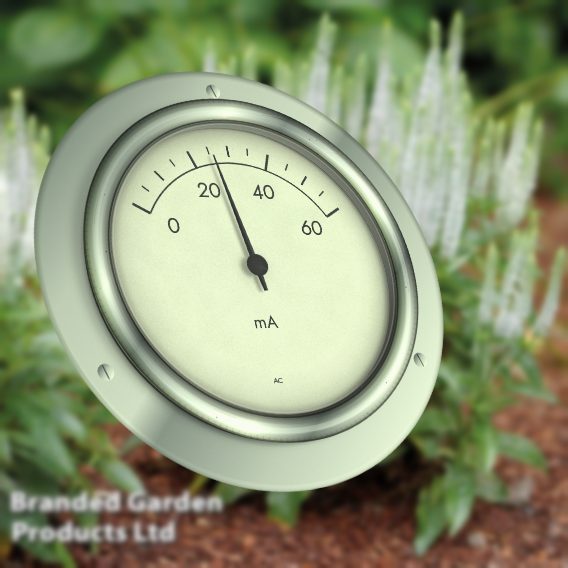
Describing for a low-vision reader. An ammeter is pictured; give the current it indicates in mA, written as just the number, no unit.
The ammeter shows 25
